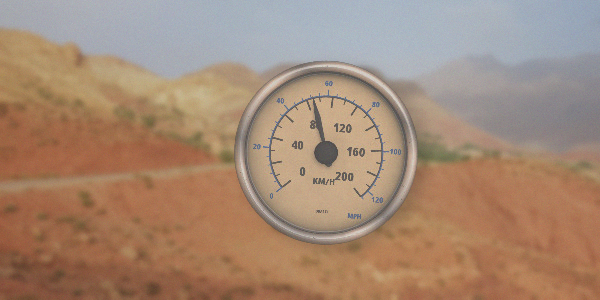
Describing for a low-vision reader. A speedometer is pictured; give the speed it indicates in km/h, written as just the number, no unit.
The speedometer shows 85
